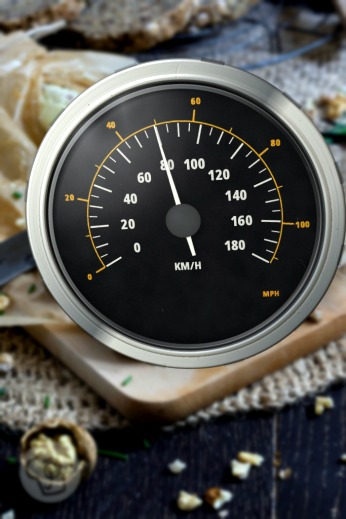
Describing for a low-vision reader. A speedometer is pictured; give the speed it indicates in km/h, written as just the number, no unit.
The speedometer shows 80
